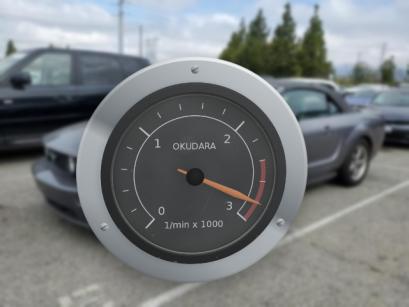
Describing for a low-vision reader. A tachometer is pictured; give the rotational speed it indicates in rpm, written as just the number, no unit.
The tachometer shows 2800
